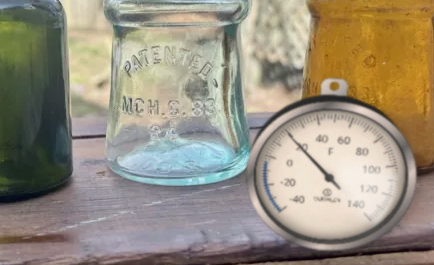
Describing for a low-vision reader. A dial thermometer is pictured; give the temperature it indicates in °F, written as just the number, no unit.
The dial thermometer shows 20
